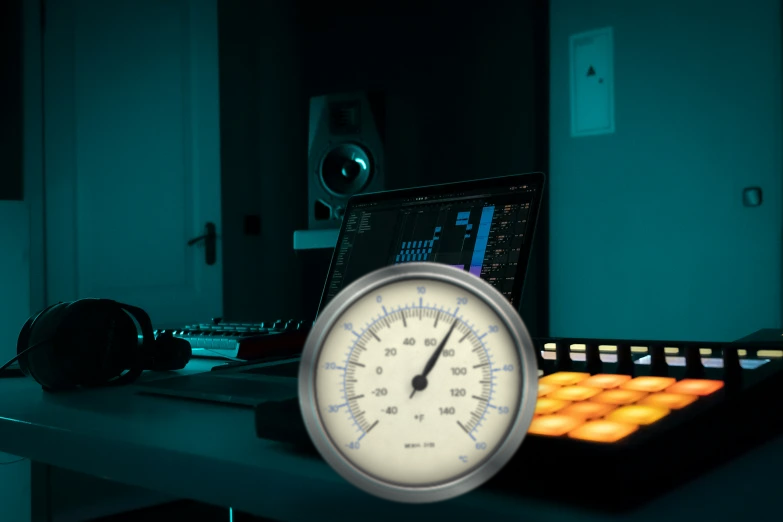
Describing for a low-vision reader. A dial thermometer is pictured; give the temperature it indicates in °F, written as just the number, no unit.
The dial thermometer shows 70
